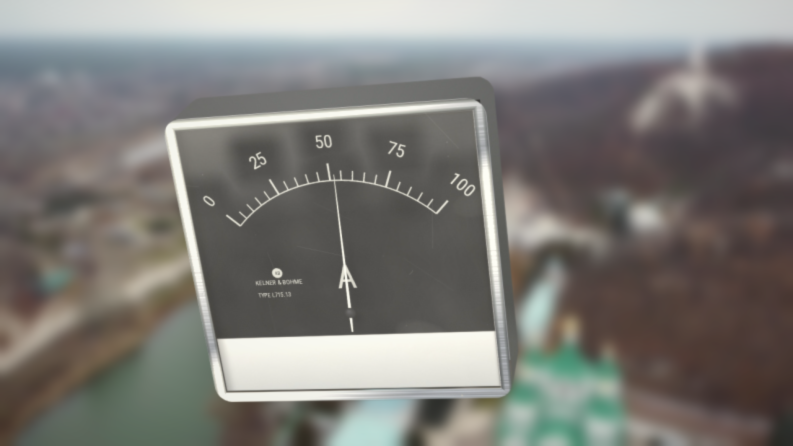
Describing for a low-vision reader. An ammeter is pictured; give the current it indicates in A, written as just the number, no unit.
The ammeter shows 52.5
